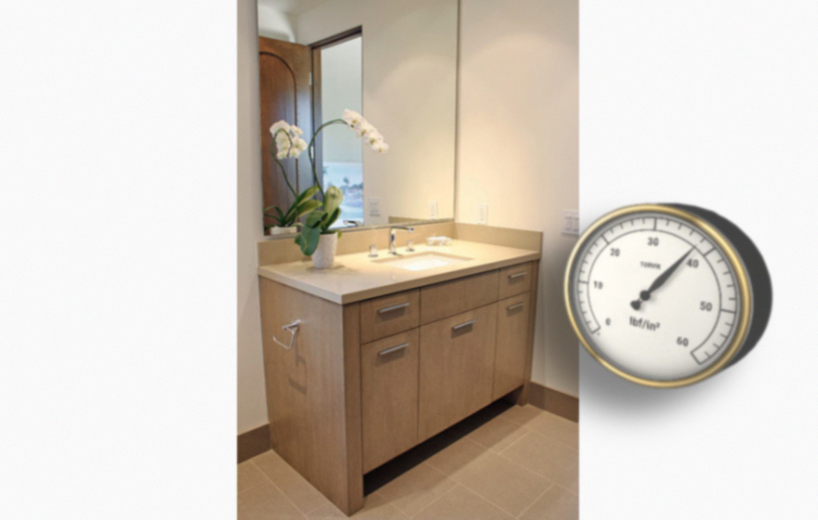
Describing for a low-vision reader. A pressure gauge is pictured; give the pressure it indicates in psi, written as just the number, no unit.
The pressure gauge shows 38
